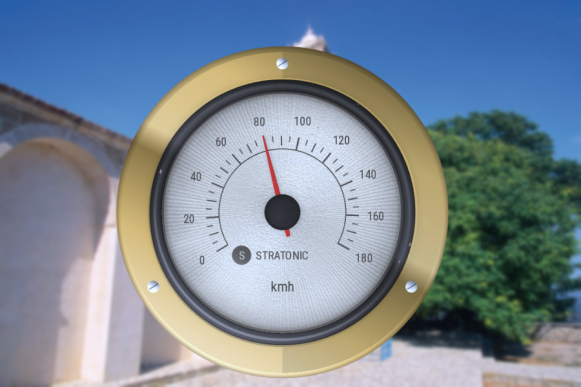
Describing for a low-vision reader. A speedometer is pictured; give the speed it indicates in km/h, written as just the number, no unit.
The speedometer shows 80
